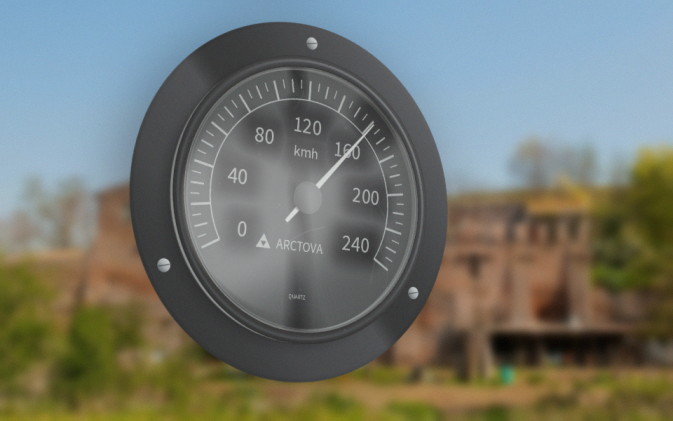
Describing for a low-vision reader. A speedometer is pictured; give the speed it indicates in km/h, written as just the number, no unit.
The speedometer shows 160
